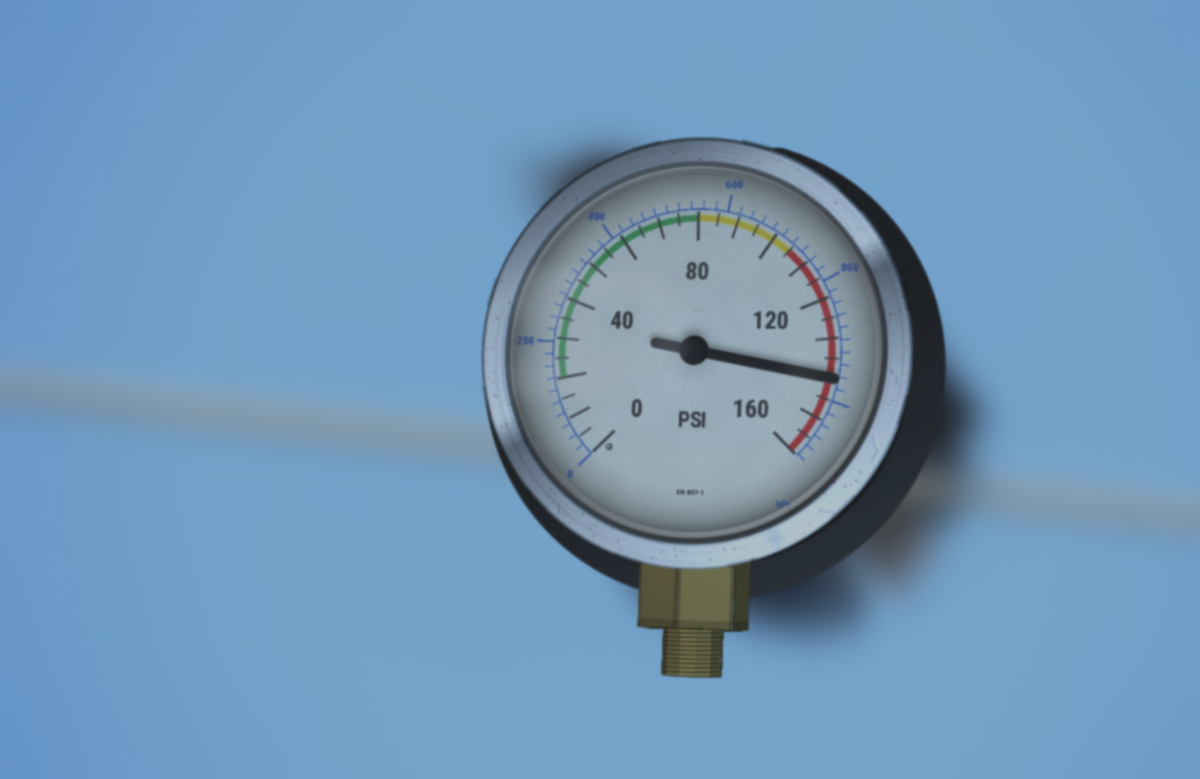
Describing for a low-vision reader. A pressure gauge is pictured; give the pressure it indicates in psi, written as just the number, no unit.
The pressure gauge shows 140
